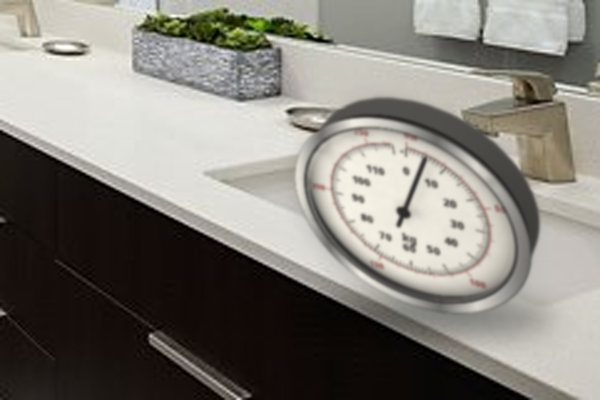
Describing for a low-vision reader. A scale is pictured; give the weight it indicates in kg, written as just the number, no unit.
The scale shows 5
